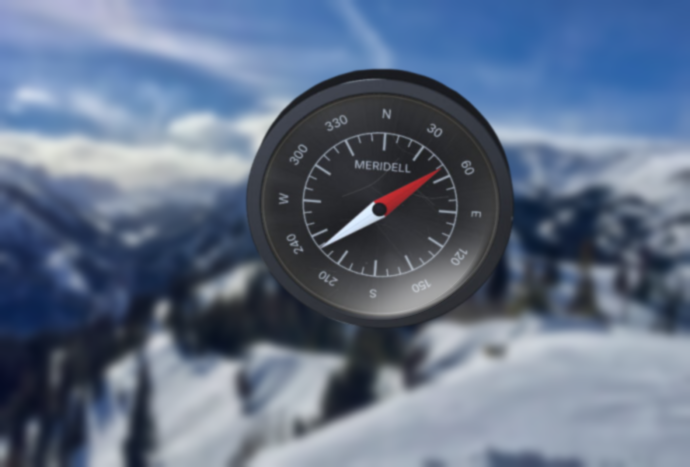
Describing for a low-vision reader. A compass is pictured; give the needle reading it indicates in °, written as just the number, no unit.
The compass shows 50
